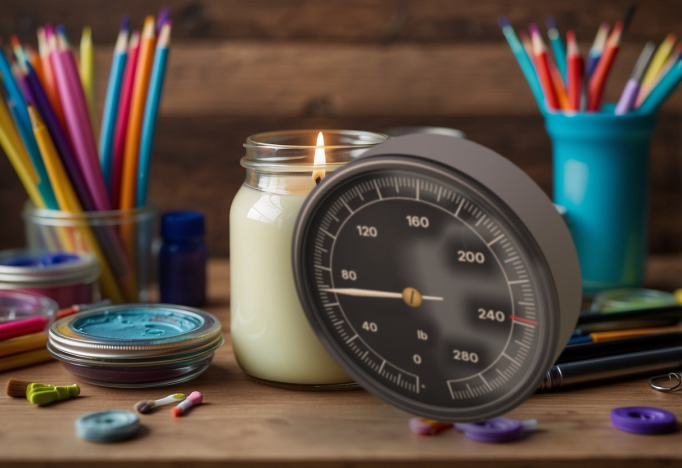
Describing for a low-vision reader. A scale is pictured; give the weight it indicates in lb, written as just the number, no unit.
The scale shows 70
